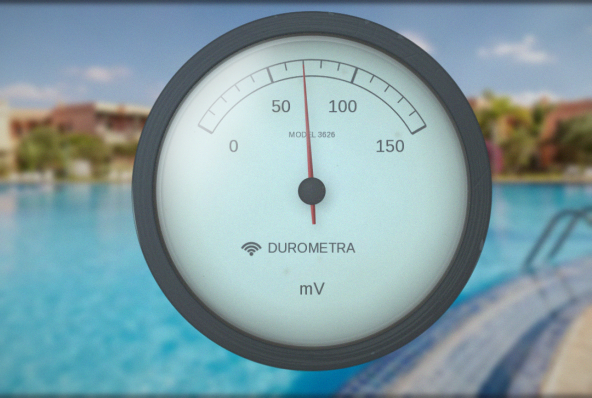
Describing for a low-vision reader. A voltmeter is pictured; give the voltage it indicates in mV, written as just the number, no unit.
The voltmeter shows 70
